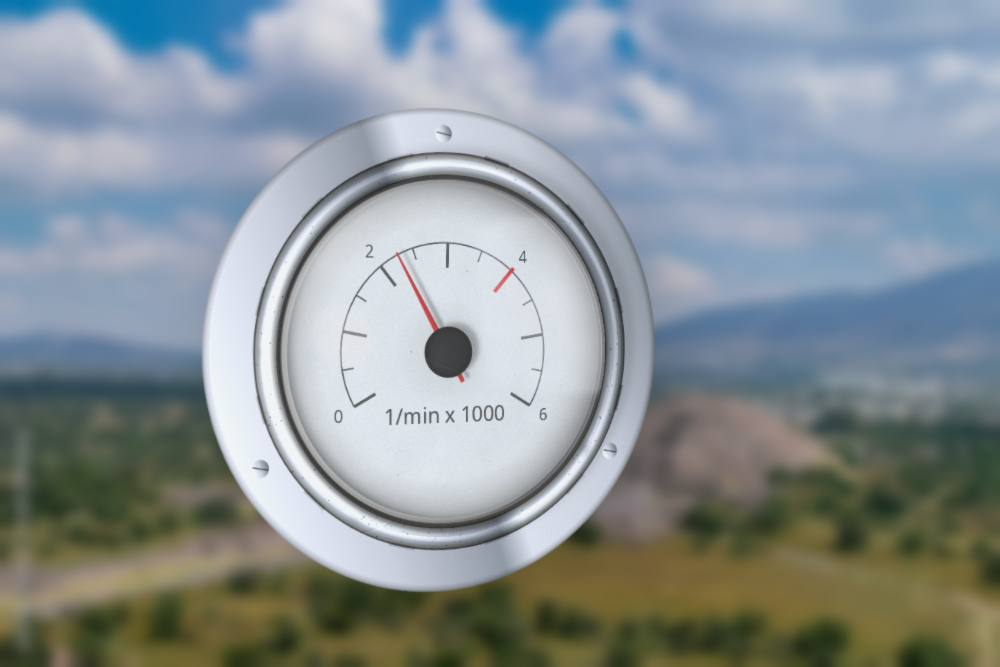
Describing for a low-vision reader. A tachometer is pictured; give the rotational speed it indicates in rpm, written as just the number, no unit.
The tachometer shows 2250
